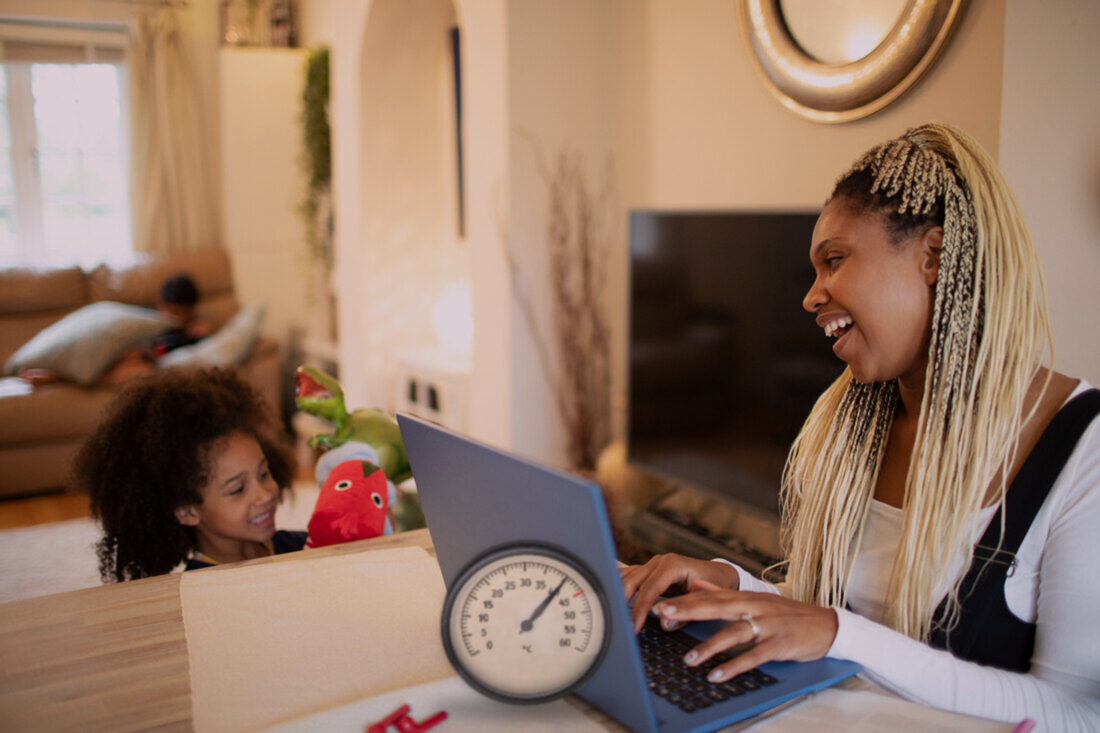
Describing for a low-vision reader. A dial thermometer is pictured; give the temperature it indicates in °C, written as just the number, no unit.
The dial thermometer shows 40
